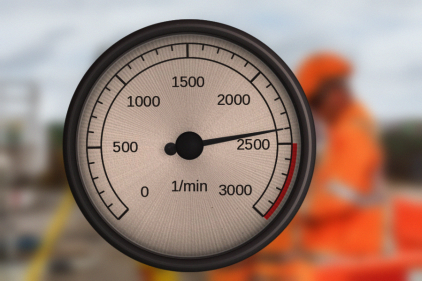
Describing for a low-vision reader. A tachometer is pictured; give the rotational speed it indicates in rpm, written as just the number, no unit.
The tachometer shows 2400
